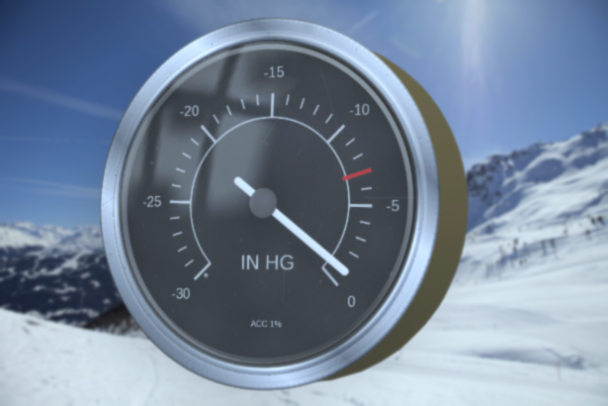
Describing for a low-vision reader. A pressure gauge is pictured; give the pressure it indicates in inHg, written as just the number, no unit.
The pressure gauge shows -1
